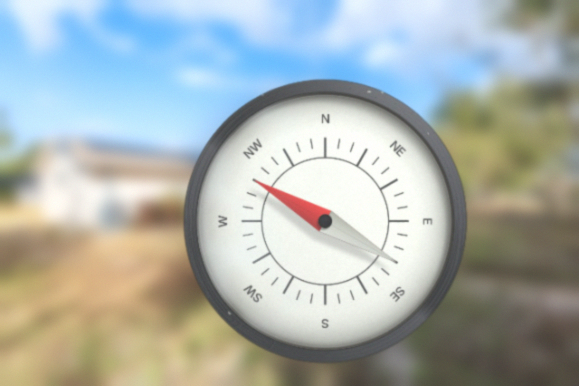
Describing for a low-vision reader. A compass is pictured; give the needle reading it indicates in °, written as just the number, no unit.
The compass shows 300
